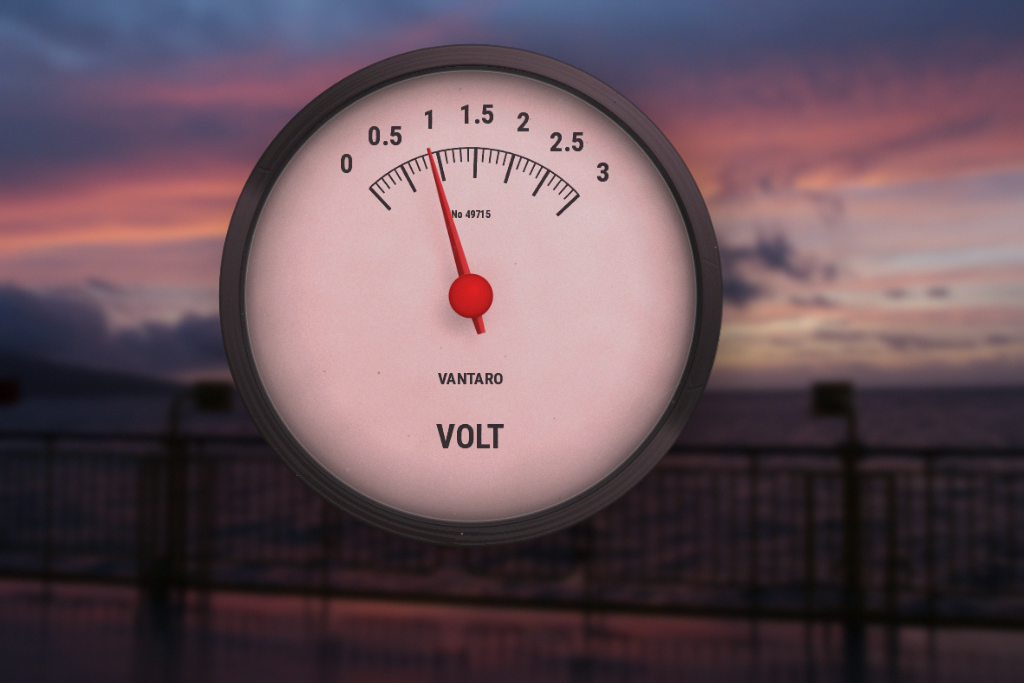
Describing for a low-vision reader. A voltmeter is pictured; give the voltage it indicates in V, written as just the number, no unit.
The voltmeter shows 0.9
